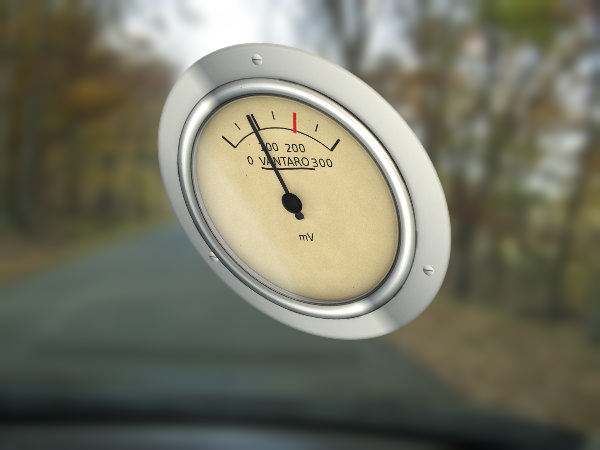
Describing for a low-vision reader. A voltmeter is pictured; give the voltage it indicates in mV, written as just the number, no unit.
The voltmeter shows 100
